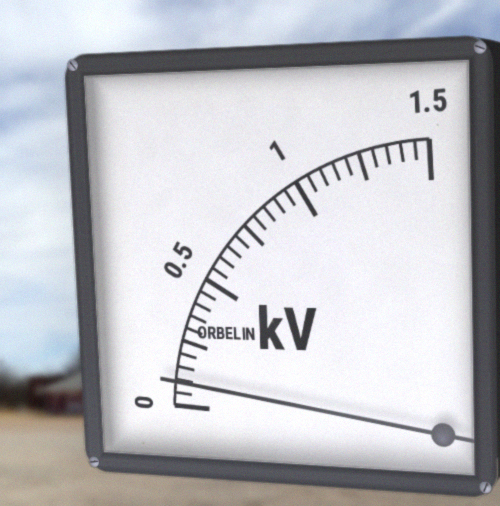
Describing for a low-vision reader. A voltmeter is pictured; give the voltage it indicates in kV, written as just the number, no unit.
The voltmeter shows 0.1
